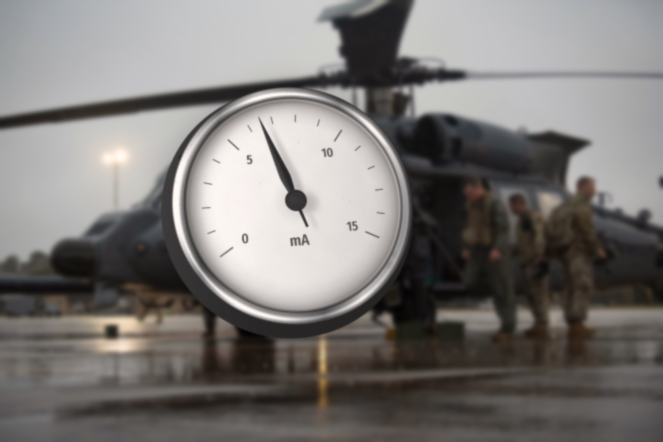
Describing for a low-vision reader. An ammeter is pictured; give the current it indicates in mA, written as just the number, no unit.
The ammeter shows 6.5
